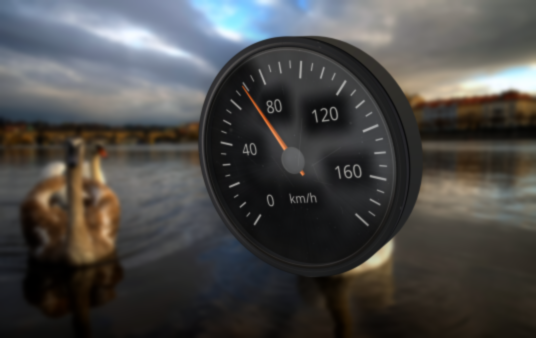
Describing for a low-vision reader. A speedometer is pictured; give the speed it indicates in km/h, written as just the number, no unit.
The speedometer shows 70
